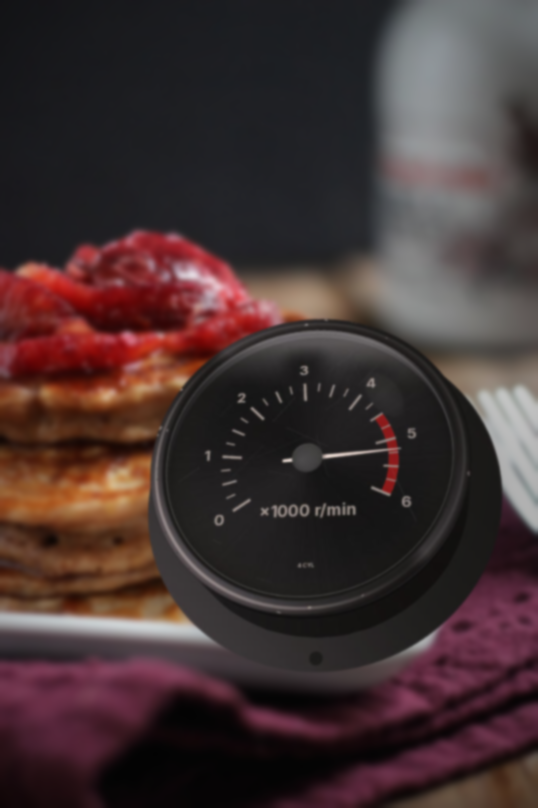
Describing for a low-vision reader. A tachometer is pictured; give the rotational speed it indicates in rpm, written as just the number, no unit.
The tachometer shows 5250
